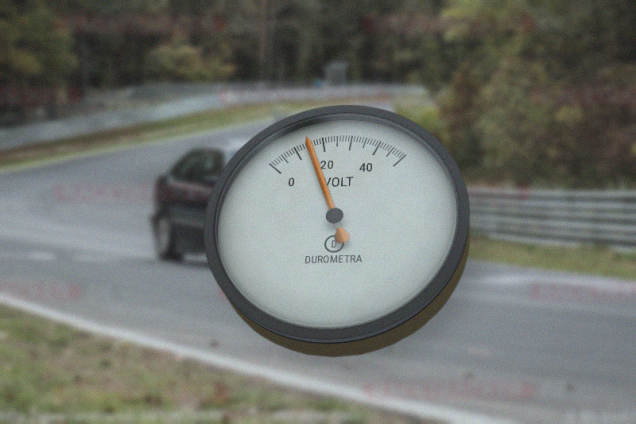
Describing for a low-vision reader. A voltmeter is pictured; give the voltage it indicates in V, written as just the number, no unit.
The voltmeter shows 15
